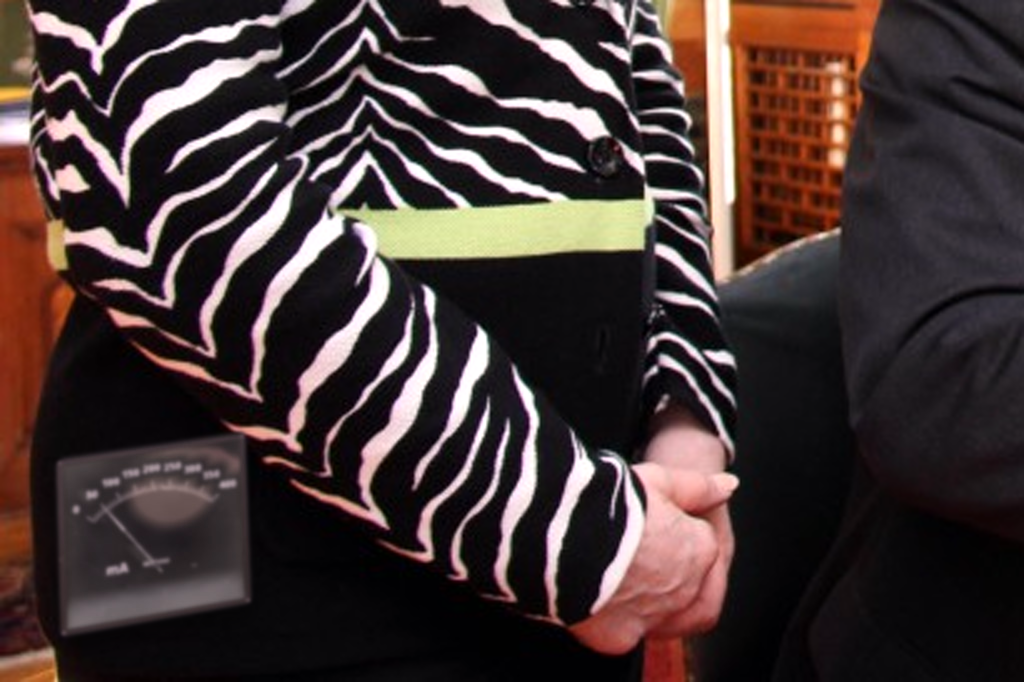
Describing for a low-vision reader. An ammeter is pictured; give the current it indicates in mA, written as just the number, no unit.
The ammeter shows 50
